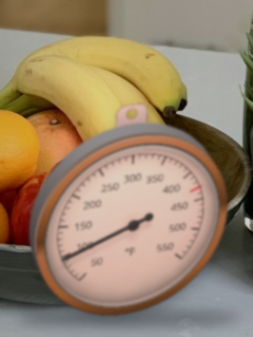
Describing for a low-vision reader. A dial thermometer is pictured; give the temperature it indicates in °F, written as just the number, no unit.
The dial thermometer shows 100
